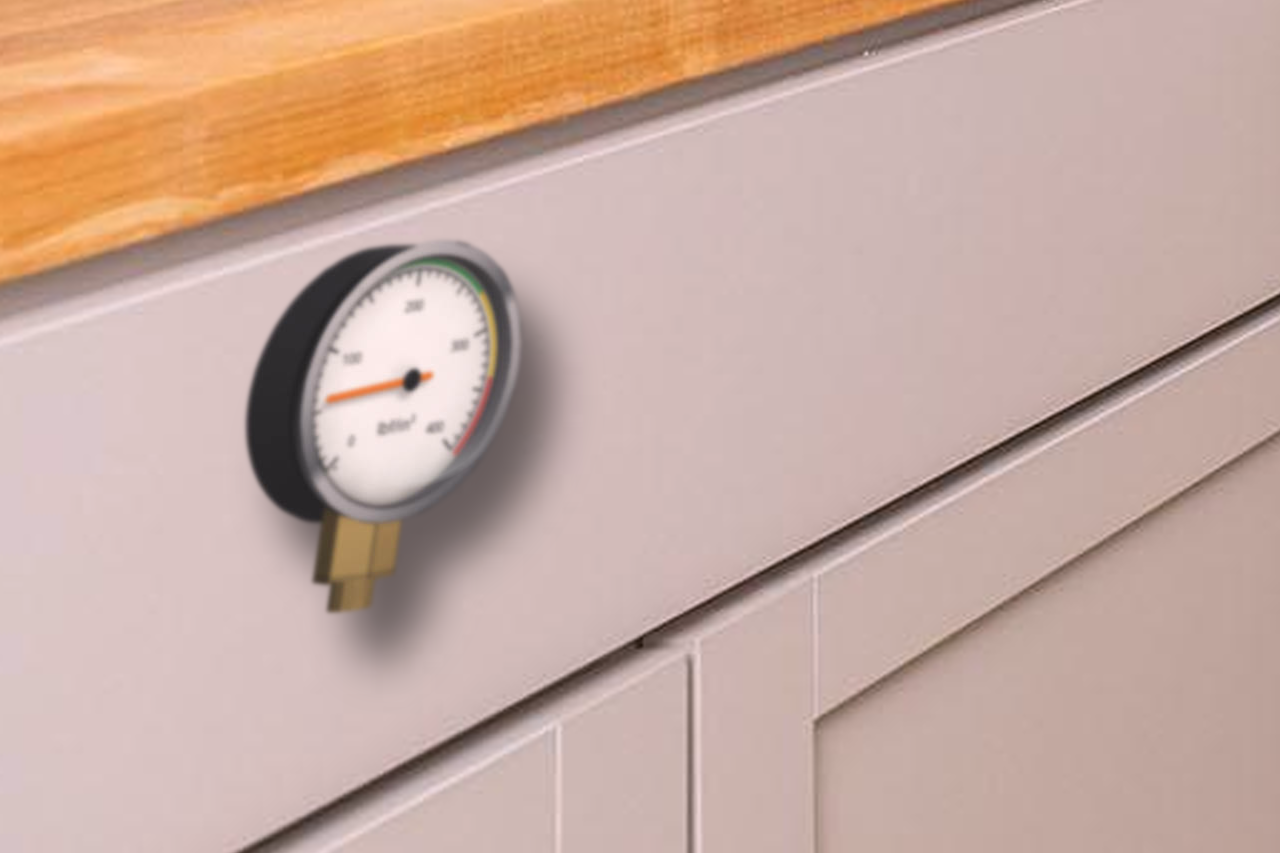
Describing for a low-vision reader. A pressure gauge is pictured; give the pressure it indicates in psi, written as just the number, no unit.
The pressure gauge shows 60
